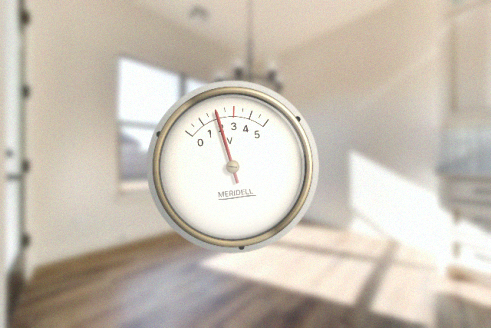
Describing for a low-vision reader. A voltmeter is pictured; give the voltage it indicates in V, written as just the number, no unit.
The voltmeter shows 2
